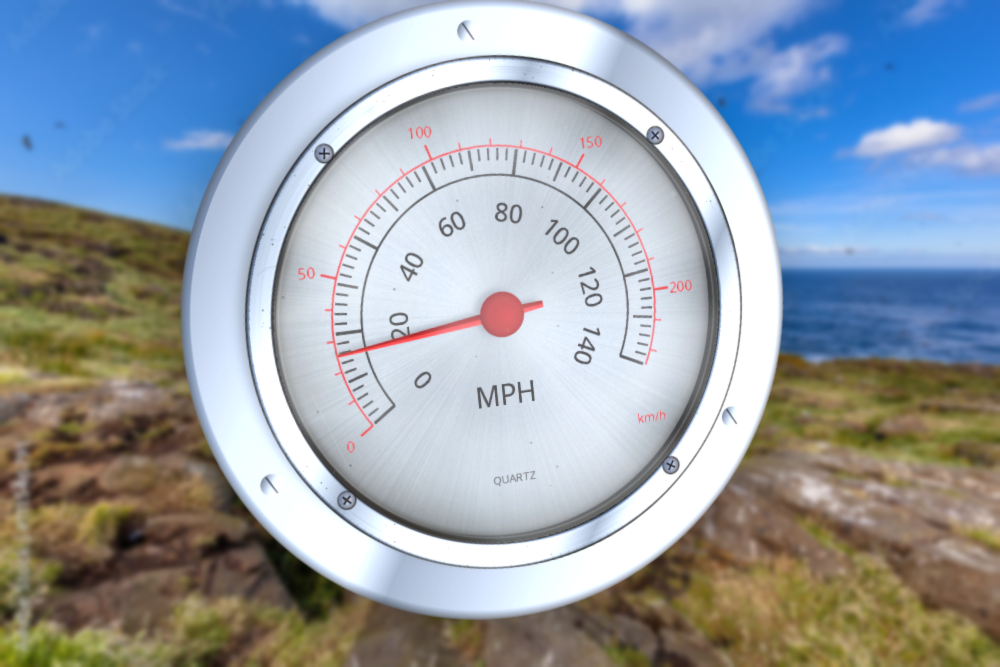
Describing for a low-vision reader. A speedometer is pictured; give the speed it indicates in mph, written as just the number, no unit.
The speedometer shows 16
